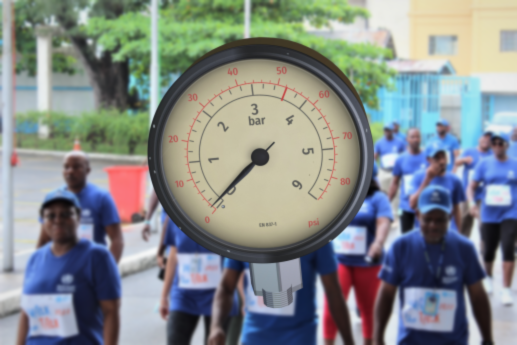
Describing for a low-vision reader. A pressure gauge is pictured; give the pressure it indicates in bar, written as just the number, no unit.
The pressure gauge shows 0.1
